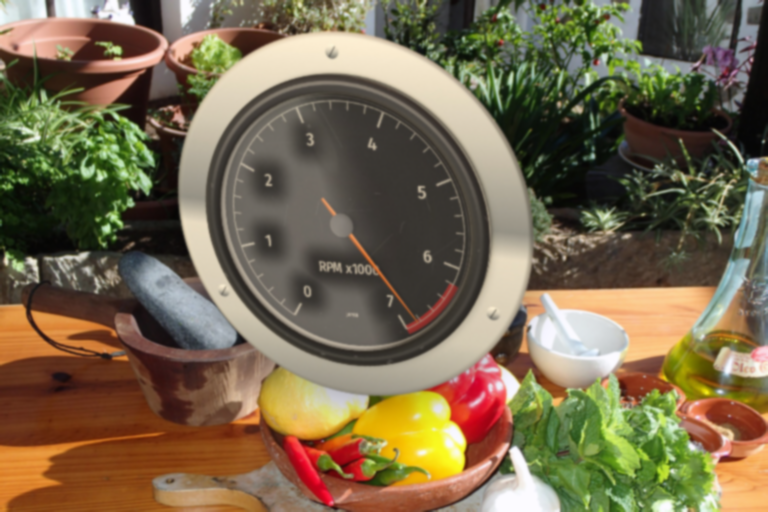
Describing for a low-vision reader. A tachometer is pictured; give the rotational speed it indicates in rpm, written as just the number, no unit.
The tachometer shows 6800
